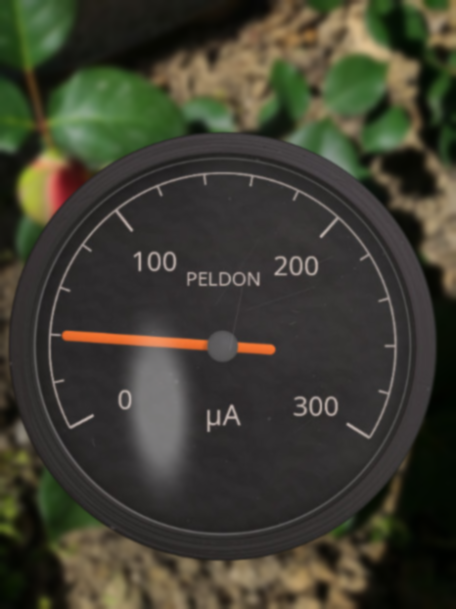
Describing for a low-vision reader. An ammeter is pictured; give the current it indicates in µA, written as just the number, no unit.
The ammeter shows 40
